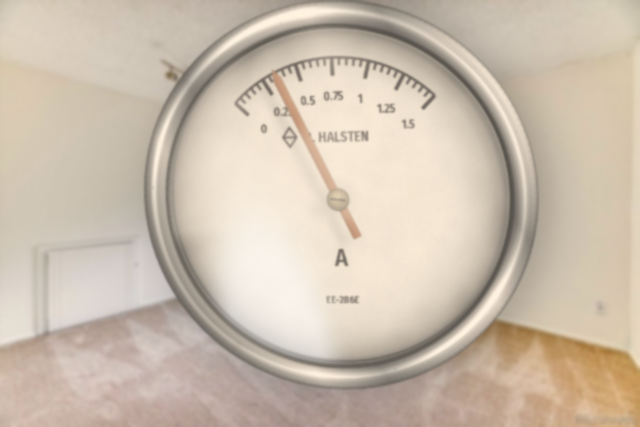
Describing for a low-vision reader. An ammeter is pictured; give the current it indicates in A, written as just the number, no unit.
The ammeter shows 0.35
